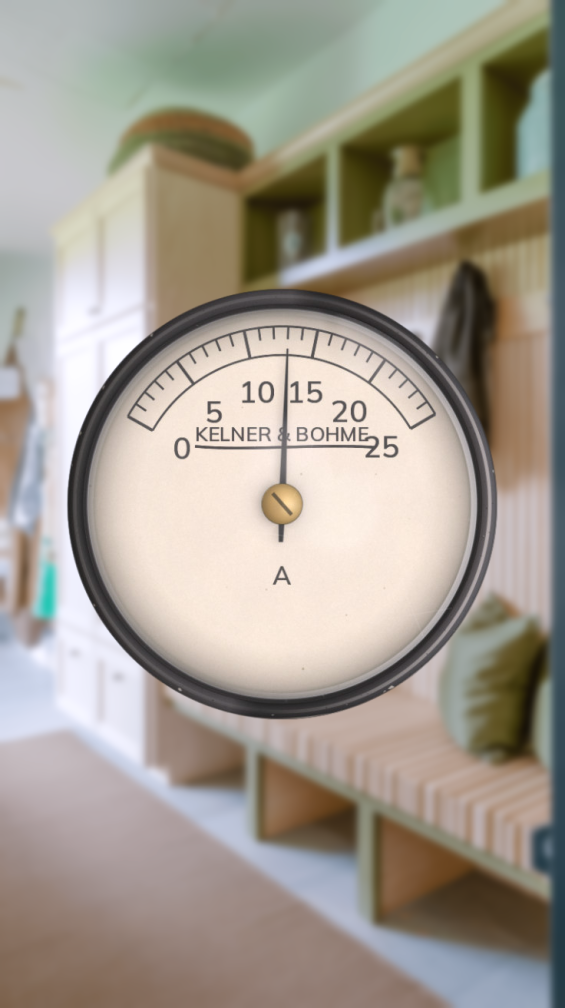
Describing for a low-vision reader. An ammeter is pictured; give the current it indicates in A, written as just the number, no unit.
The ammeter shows 13
